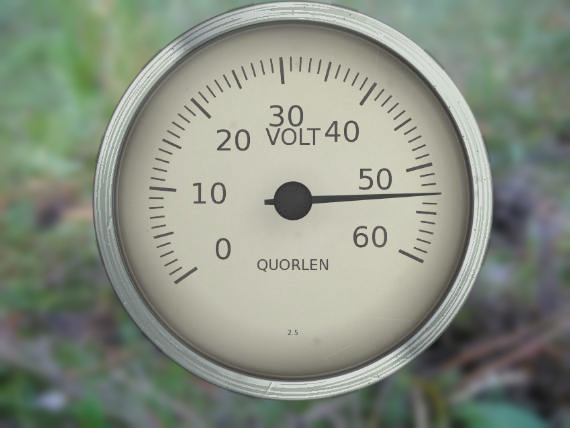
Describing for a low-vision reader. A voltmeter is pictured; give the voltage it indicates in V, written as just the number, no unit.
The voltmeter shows 53
